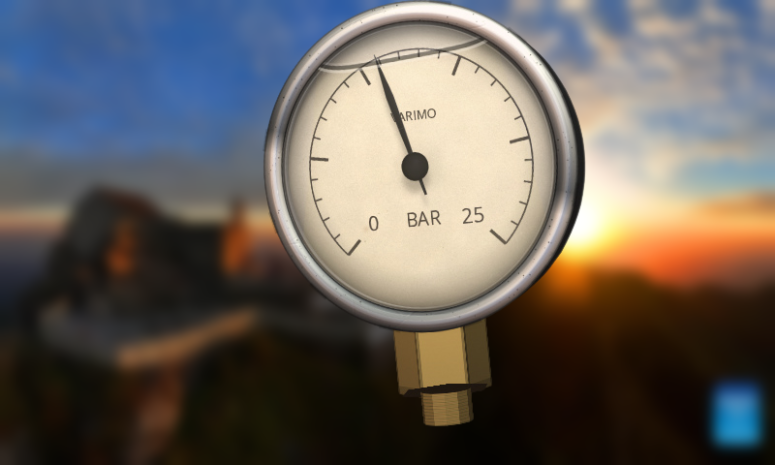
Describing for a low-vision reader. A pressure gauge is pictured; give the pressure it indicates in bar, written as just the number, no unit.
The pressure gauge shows 11
